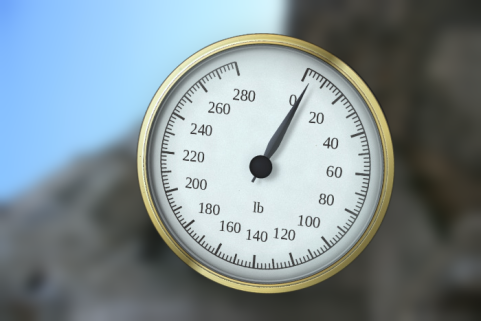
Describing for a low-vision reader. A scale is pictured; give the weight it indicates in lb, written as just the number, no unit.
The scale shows 4
